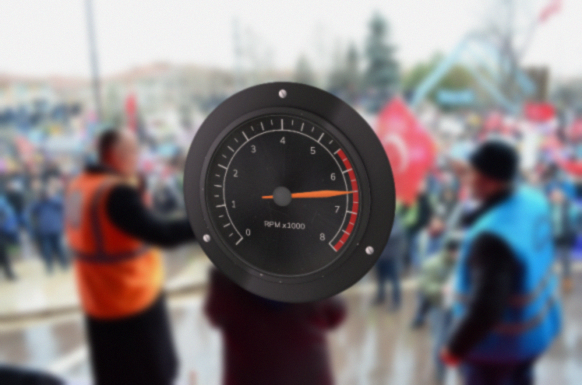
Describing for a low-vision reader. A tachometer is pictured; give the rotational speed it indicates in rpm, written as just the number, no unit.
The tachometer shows 6500
